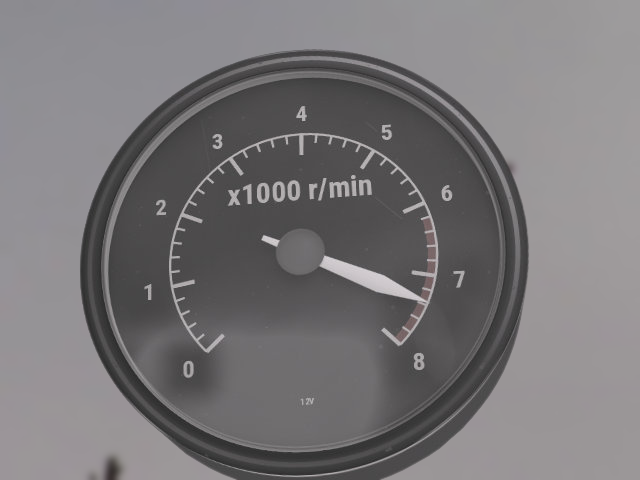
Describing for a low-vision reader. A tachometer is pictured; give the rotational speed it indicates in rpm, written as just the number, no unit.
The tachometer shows 7400
